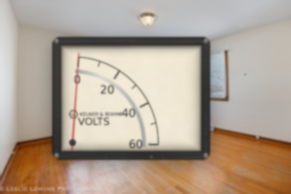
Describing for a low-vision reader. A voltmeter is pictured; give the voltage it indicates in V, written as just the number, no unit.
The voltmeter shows 0
